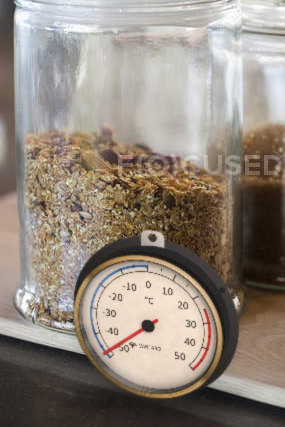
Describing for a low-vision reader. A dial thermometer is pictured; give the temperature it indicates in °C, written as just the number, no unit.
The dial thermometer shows -47.5
